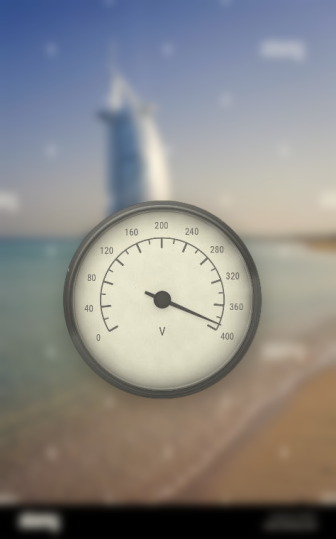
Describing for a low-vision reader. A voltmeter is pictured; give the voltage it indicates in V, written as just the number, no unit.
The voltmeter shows 390
